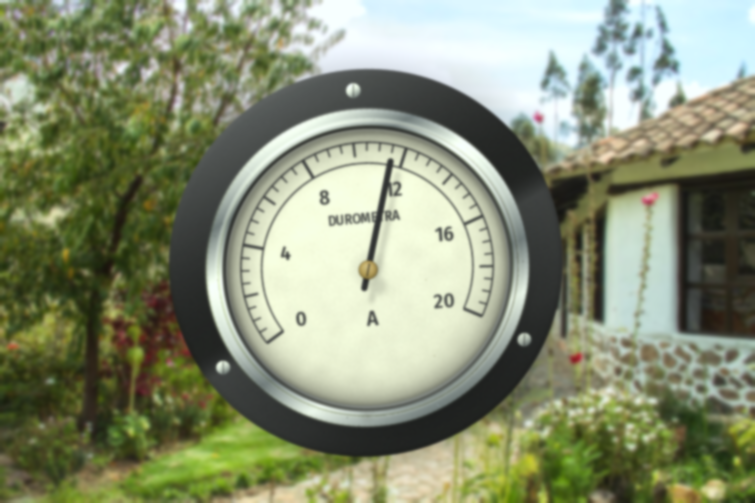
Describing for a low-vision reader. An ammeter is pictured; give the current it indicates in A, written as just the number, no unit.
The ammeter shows 11.5
